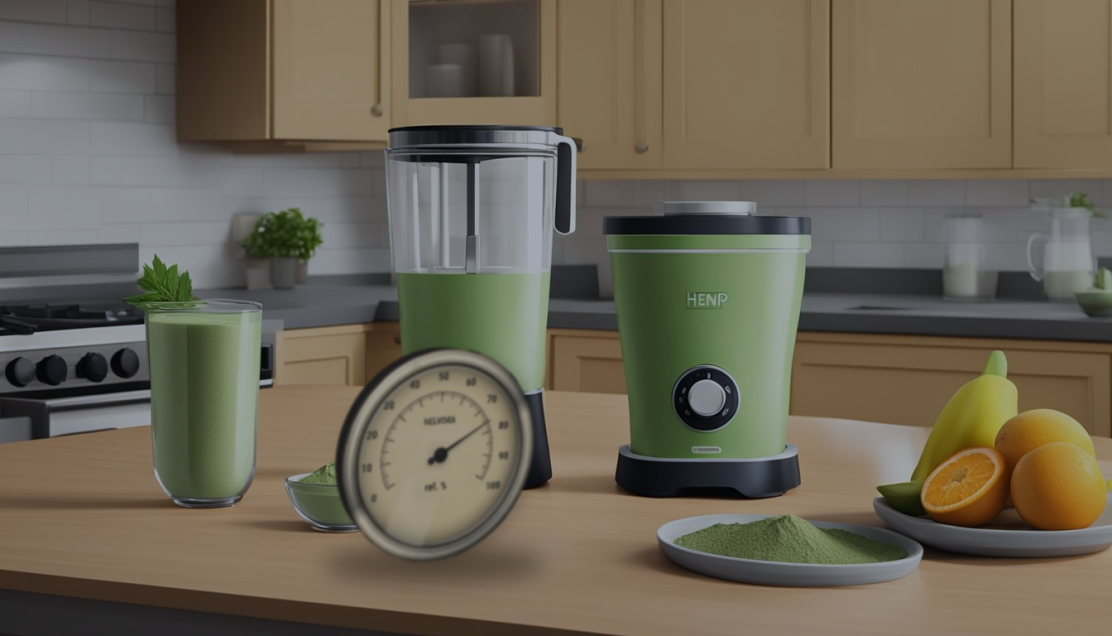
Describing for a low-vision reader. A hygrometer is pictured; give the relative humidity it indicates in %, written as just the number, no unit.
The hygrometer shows 75
